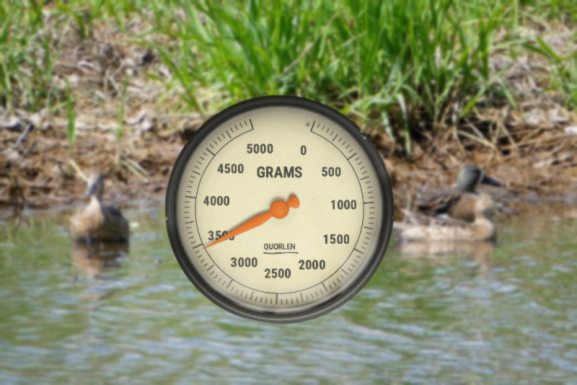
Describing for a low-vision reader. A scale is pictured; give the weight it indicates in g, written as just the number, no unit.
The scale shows 3450
